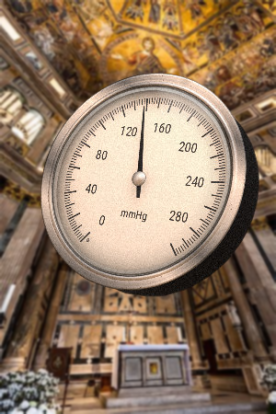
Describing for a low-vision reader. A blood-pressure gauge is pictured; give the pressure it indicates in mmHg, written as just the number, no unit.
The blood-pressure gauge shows 140
